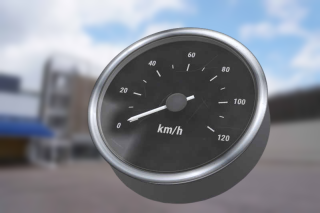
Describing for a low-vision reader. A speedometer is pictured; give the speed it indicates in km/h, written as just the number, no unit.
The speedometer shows 0
